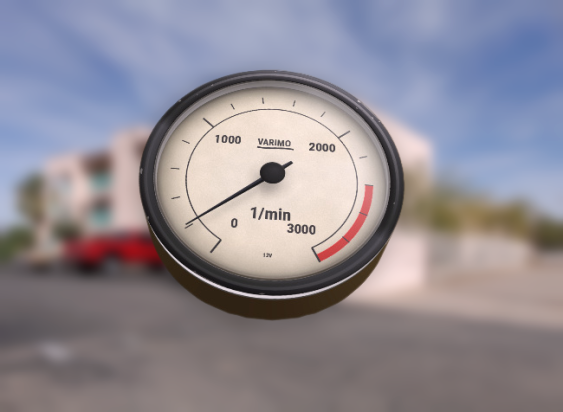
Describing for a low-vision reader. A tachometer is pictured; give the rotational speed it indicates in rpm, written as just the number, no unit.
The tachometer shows 200
